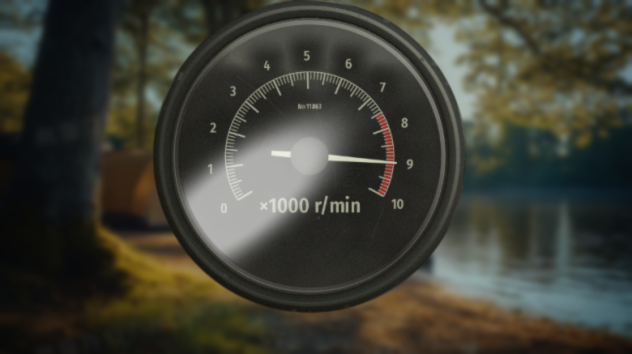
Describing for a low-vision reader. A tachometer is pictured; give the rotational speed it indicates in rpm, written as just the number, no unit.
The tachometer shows 9000
